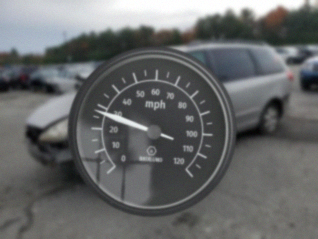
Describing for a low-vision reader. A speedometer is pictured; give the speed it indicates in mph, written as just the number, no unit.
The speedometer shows 27.5
